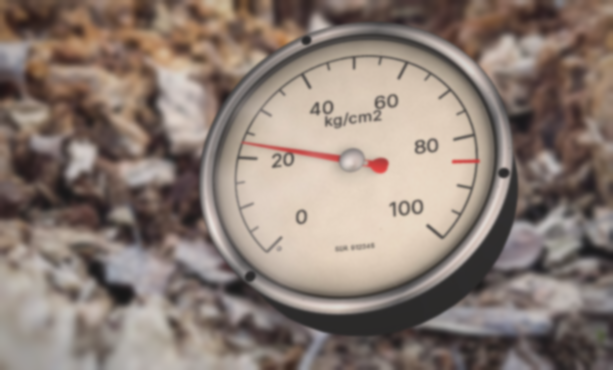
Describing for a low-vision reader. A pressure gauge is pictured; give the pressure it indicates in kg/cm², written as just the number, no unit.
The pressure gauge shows 22.5
